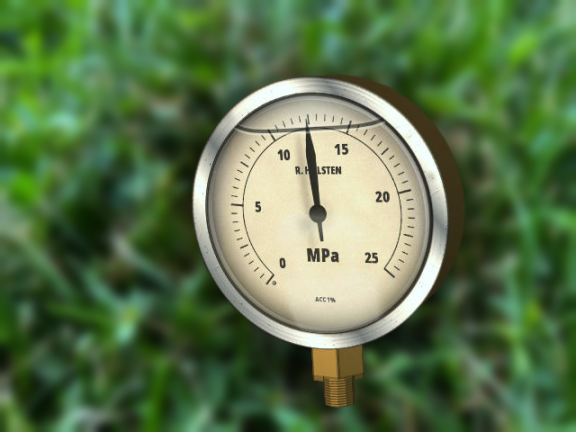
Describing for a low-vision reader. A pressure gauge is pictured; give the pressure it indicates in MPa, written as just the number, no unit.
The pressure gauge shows 12.5
